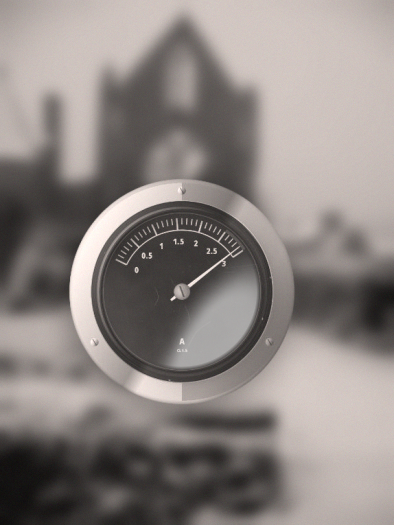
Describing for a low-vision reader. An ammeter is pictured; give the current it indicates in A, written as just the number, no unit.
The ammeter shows 2.9
